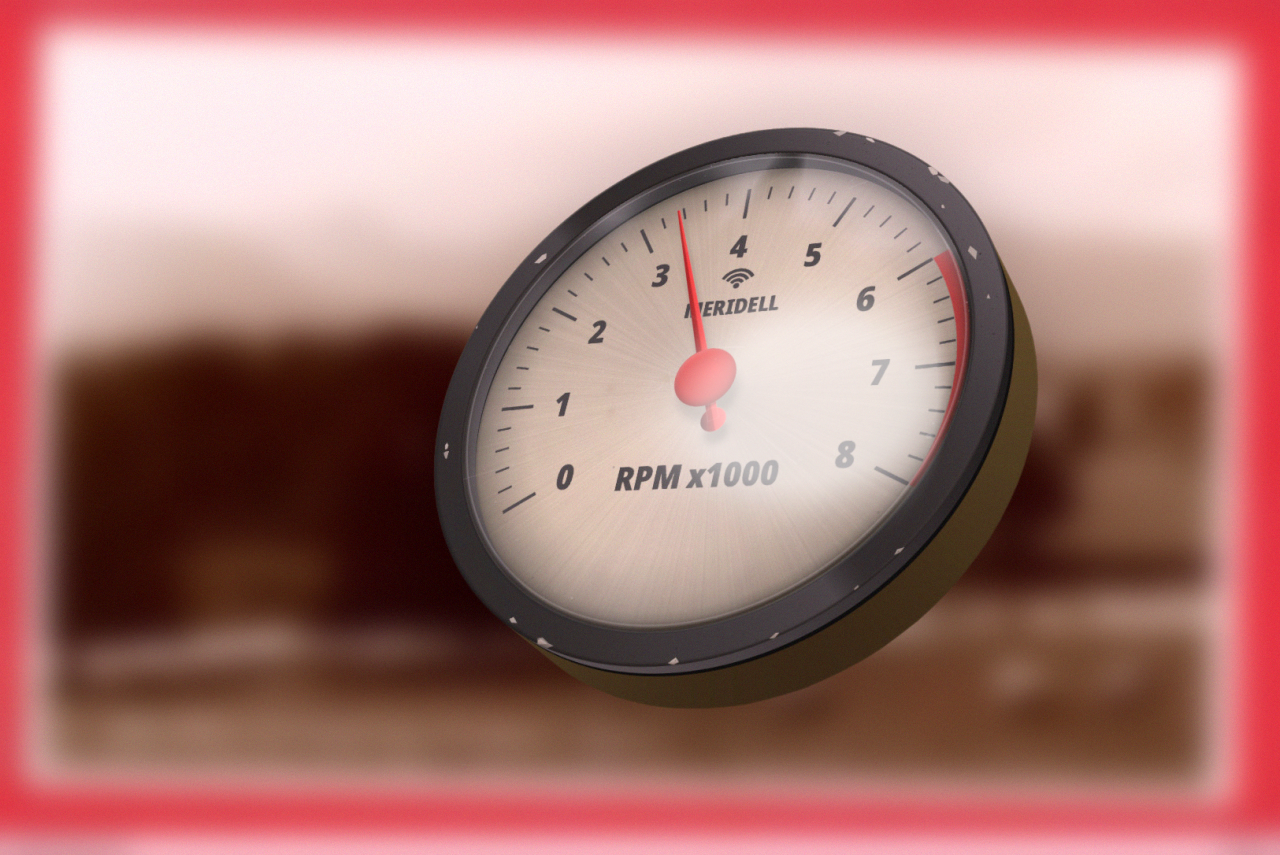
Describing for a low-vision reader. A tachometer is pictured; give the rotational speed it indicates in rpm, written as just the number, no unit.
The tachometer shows 3400
